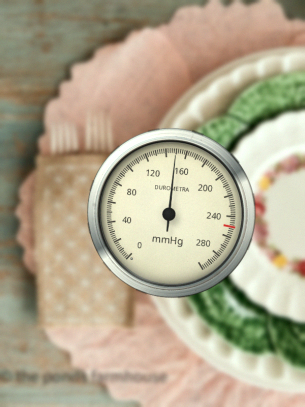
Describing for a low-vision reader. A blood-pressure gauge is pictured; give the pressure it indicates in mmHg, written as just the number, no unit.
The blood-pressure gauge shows 150
